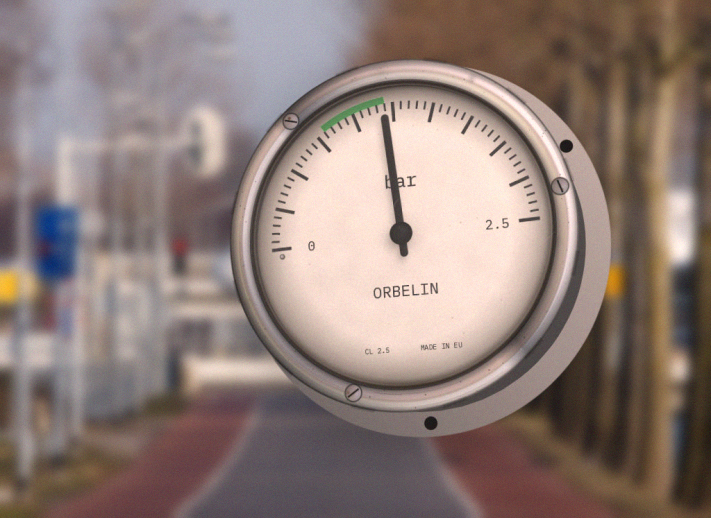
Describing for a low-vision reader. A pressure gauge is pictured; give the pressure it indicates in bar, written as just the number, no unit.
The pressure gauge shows 1.2
